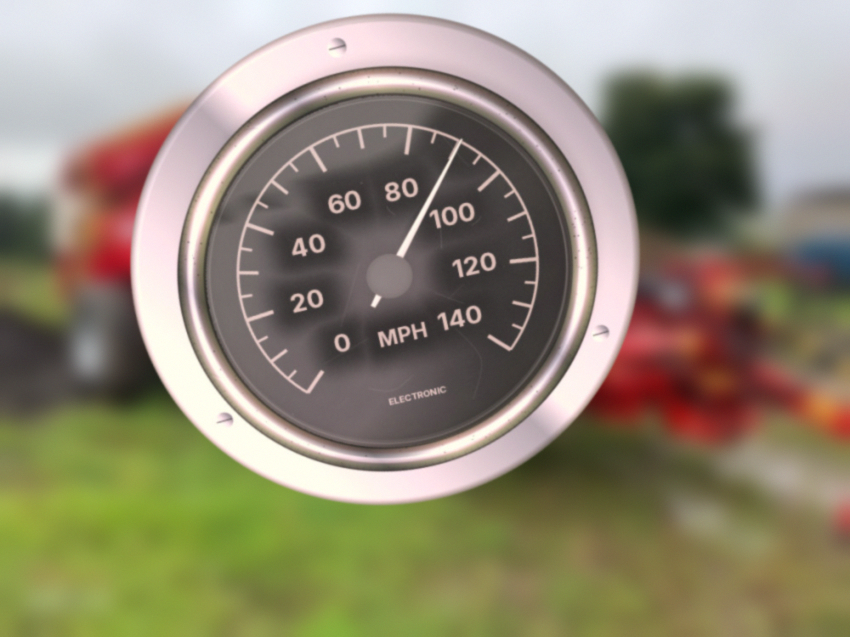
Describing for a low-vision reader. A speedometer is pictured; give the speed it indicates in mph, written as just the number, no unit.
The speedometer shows 90
